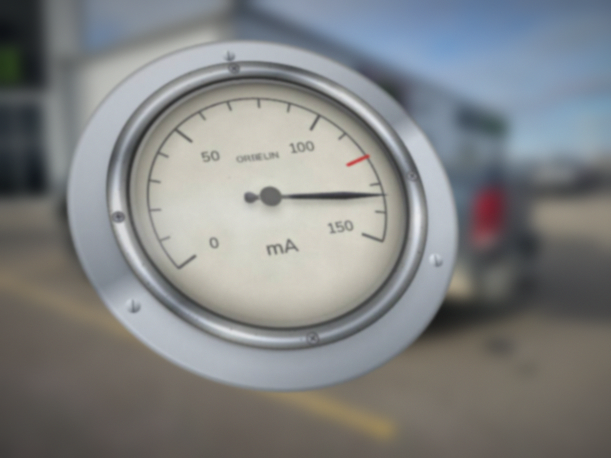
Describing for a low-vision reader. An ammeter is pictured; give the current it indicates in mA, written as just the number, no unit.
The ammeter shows 135
